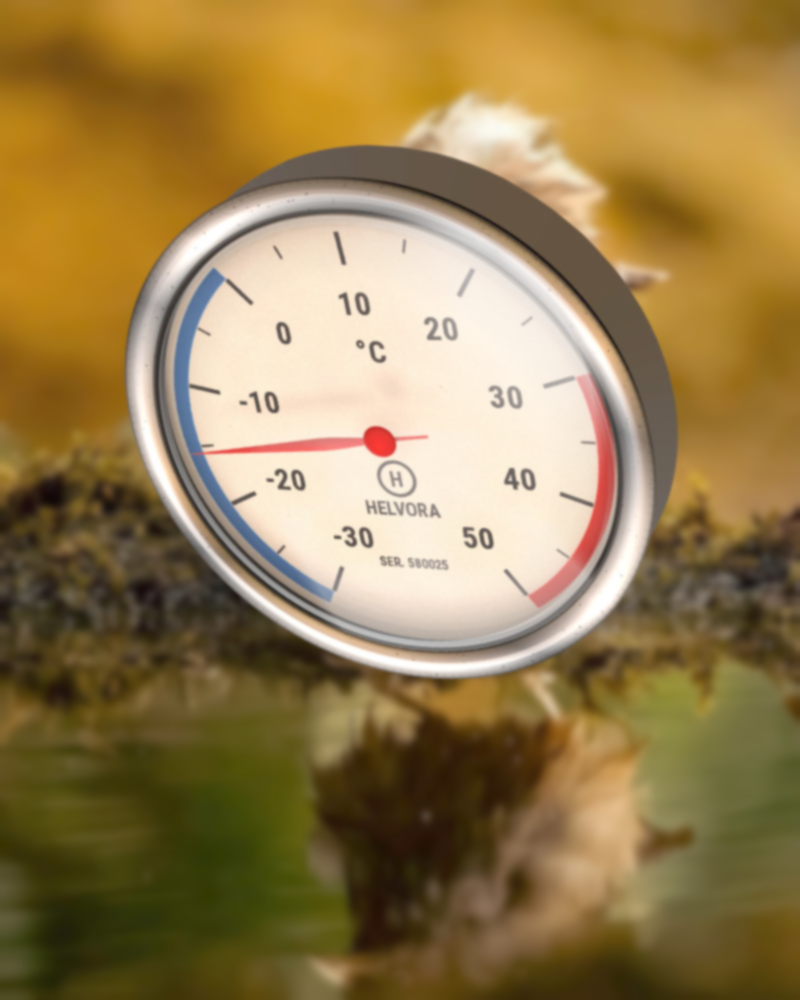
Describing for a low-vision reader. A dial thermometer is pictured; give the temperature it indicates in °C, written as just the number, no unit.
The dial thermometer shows -15
